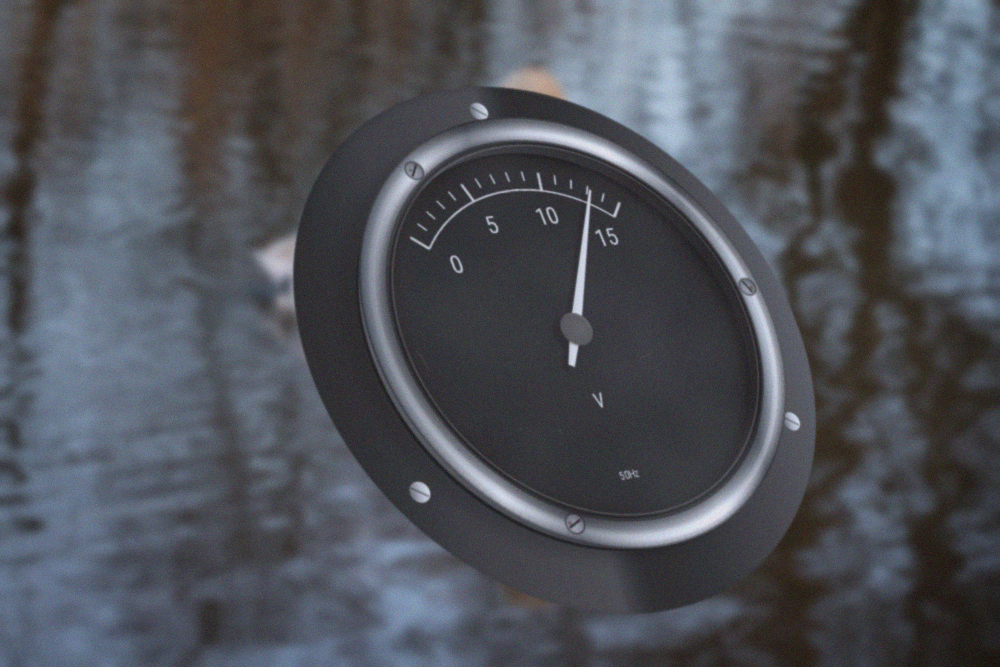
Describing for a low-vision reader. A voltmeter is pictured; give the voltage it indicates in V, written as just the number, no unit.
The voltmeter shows 13
